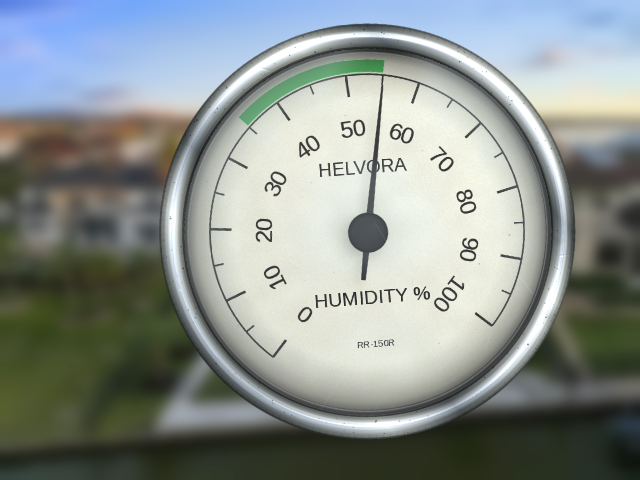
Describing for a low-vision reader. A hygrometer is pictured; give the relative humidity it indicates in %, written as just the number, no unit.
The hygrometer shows 55
